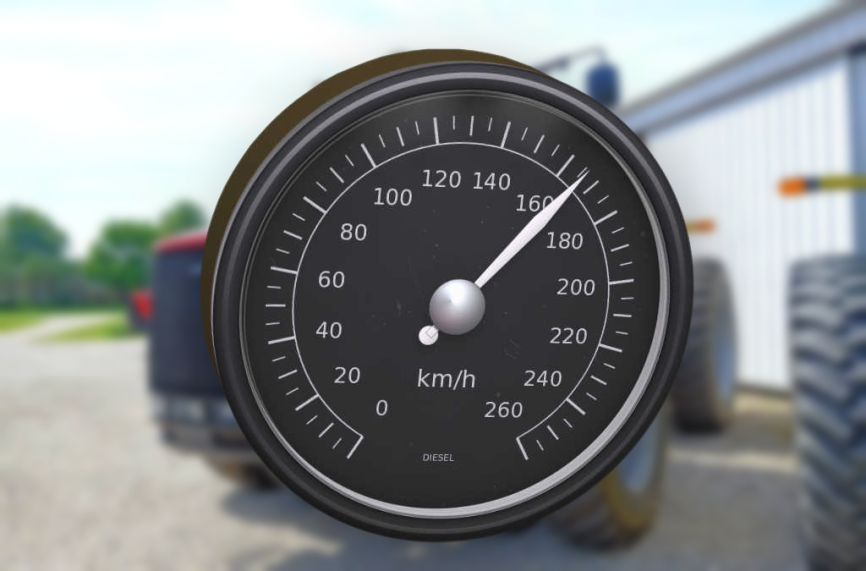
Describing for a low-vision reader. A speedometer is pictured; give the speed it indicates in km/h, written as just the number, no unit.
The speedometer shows 165
